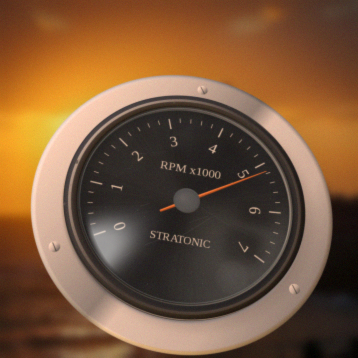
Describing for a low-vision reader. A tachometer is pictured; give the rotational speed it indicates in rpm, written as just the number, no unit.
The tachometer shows 5200
